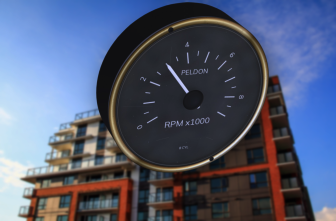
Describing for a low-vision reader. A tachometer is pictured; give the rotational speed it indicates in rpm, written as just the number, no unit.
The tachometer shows 3000
